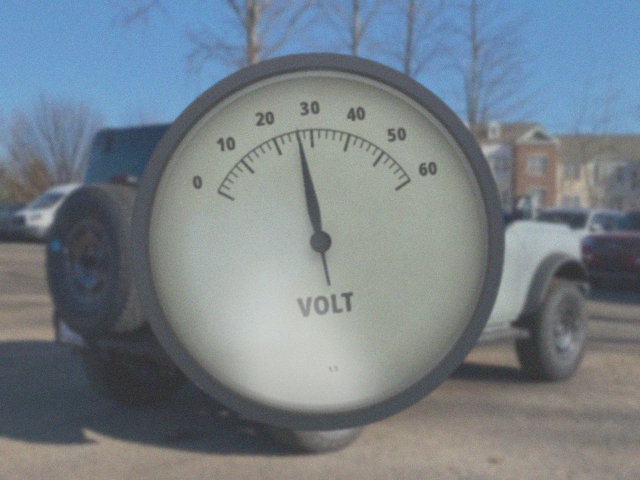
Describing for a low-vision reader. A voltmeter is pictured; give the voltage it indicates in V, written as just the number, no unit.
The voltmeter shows 26
